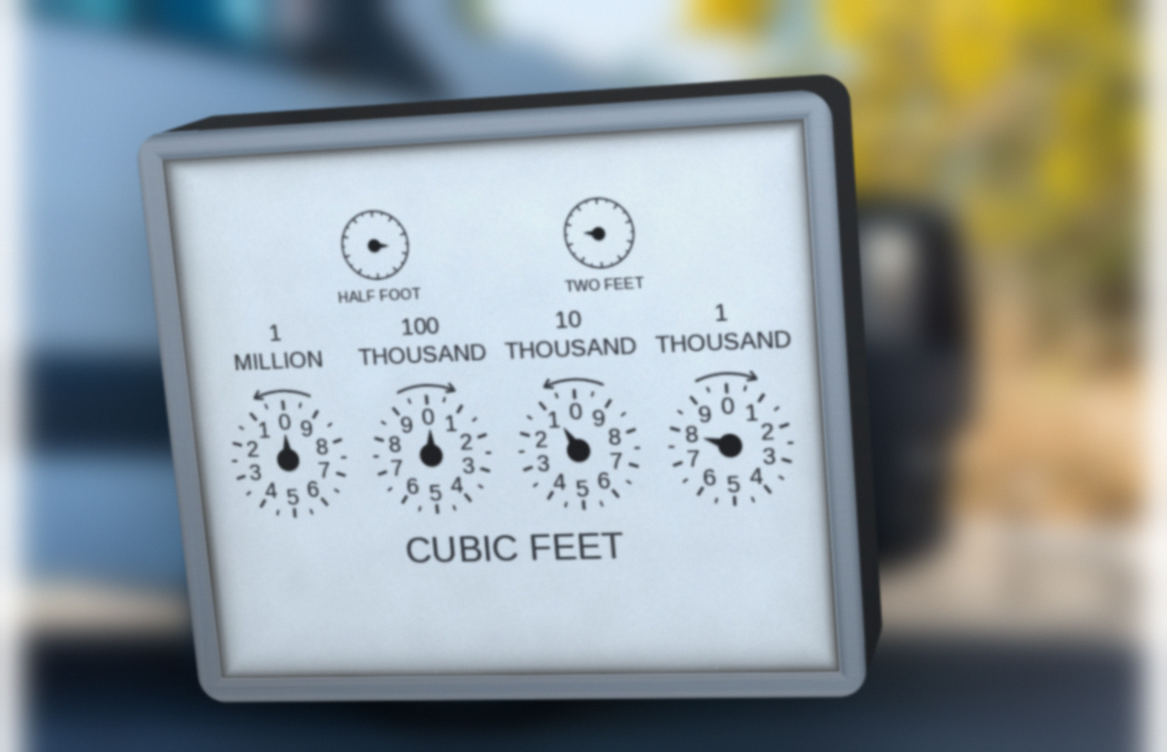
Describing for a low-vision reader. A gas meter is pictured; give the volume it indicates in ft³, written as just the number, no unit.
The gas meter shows 800
